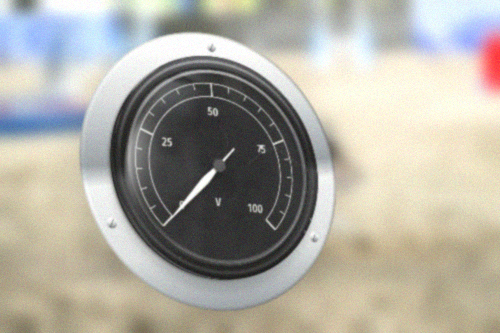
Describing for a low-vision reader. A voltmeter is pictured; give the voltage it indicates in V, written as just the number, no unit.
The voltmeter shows 0
